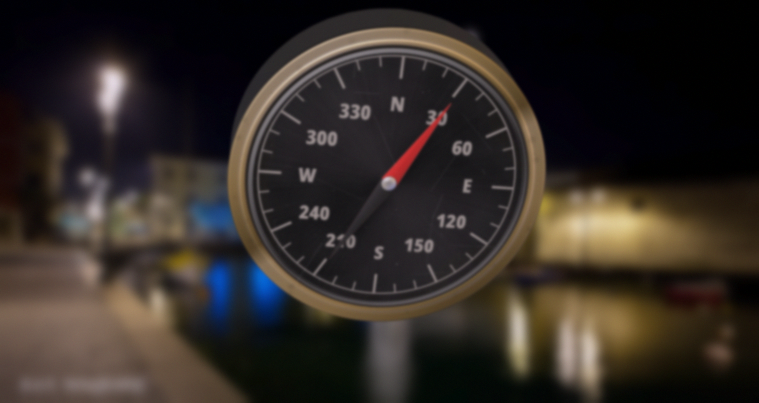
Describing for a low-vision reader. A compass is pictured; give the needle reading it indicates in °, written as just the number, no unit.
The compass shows 30
